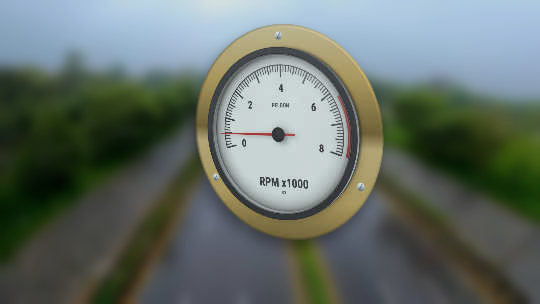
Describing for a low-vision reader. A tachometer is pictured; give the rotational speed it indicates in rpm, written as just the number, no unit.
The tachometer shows 500
